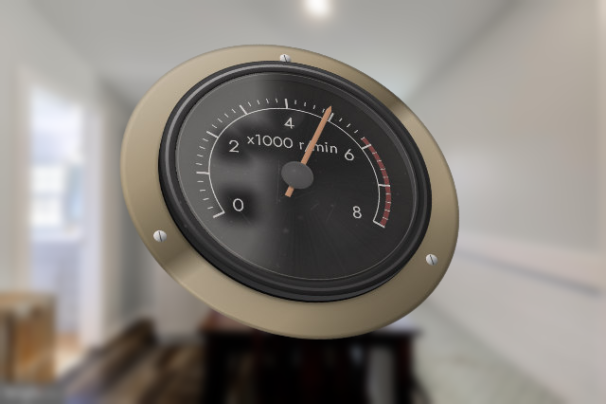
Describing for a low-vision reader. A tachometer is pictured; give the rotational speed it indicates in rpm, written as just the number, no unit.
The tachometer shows 4900
